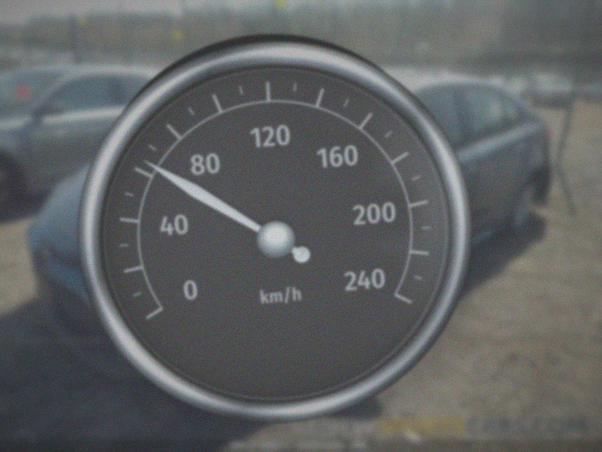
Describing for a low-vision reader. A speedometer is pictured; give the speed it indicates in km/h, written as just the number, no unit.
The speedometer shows 65
